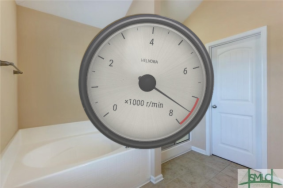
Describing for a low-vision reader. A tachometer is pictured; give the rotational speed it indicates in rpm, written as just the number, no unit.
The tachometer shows 7500
